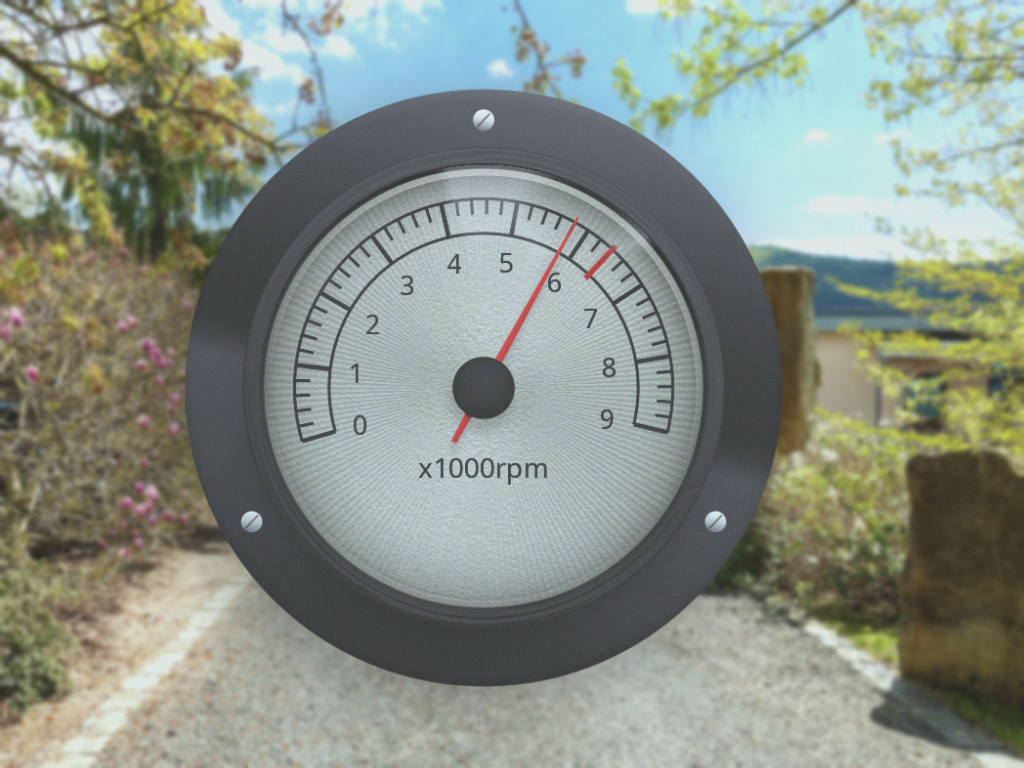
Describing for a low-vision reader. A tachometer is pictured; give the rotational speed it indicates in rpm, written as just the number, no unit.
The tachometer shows 5800
